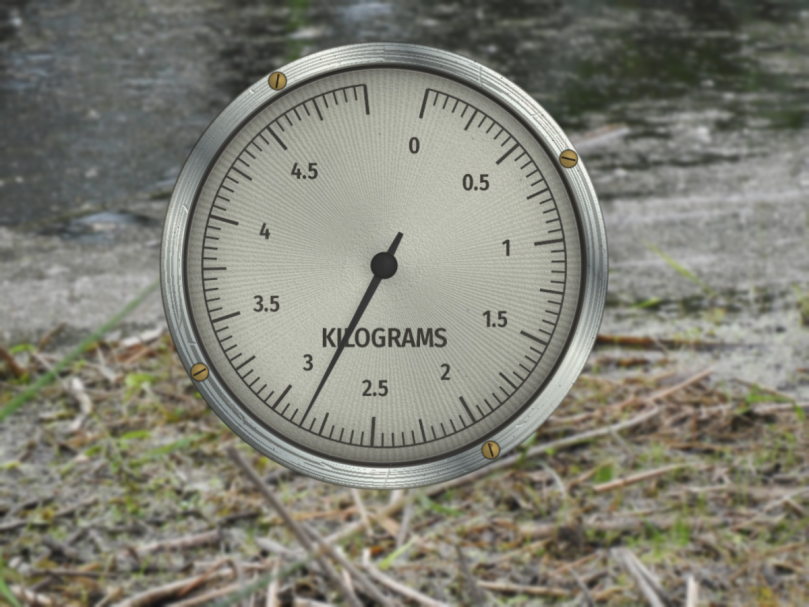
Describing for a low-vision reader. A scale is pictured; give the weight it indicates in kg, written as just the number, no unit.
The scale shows 2.85
